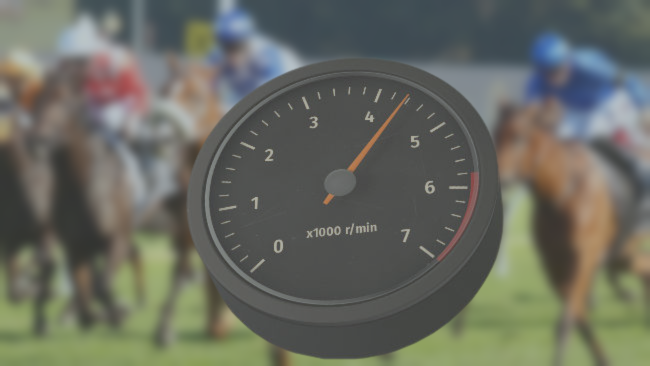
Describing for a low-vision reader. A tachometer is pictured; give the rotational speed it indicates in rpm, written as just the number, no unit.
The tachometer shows 4400
